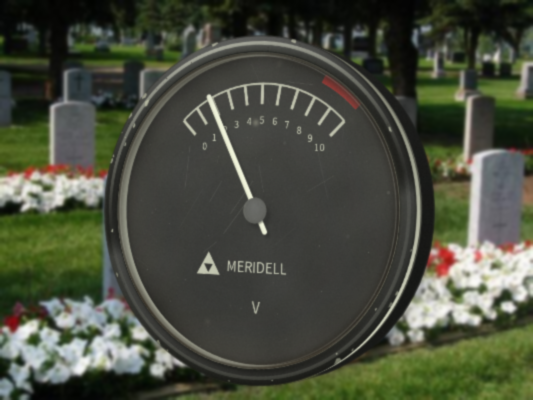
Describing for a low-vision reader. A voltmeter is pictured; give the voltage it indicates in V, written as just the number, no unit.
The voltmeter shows 2
